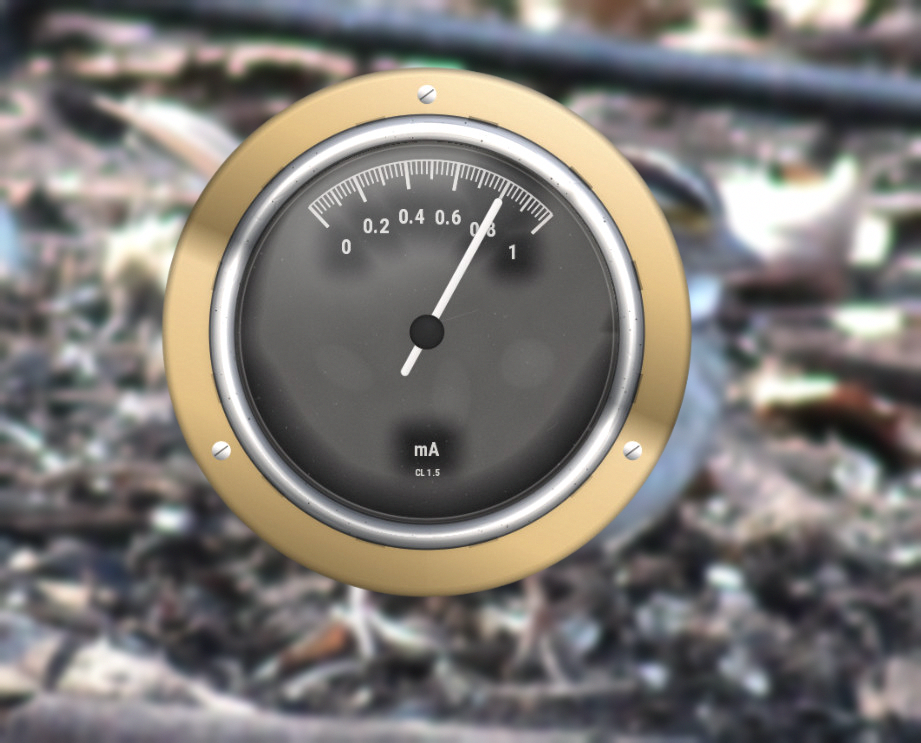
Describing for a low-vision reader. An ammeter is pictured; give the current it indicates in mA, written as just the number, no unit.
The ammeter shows 0.8
